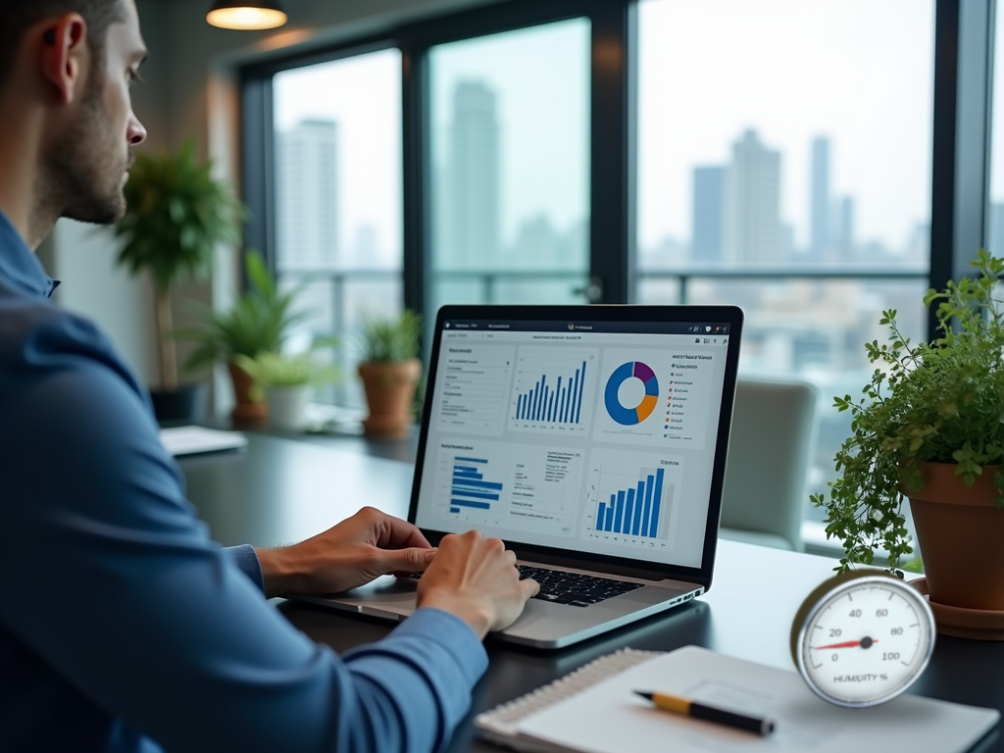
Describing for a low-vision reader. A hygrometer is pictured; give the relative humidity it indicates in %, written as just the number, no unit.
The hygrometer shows 10
